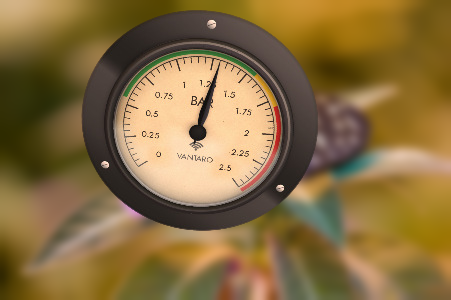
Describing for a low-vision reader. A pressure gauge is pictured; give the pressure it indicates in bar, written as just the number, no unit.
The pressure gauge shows 1.3
